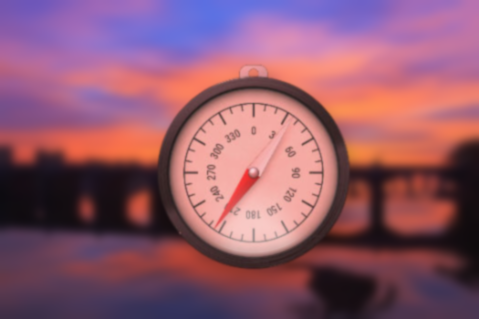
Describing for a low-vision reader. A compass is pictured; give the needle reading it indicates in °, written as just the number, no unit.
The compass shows 215
